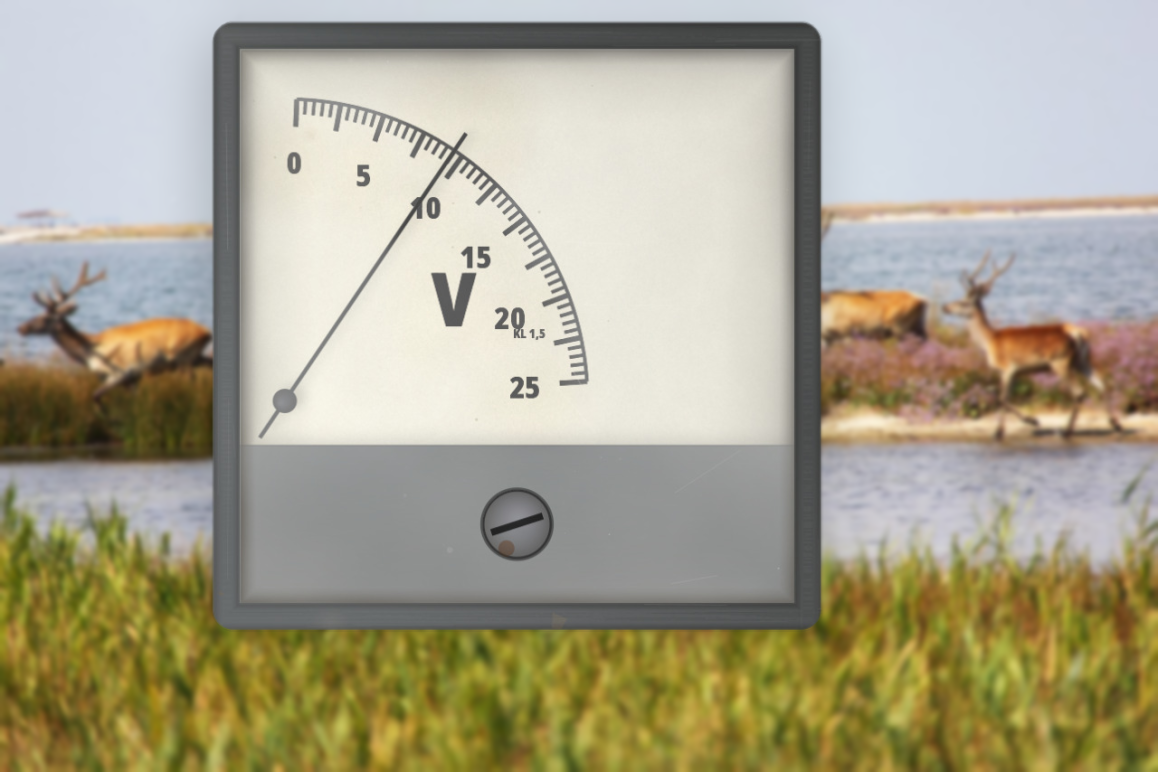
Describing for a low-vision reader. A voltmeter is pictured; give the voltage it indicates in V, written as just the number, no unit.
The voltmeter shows 9.5
